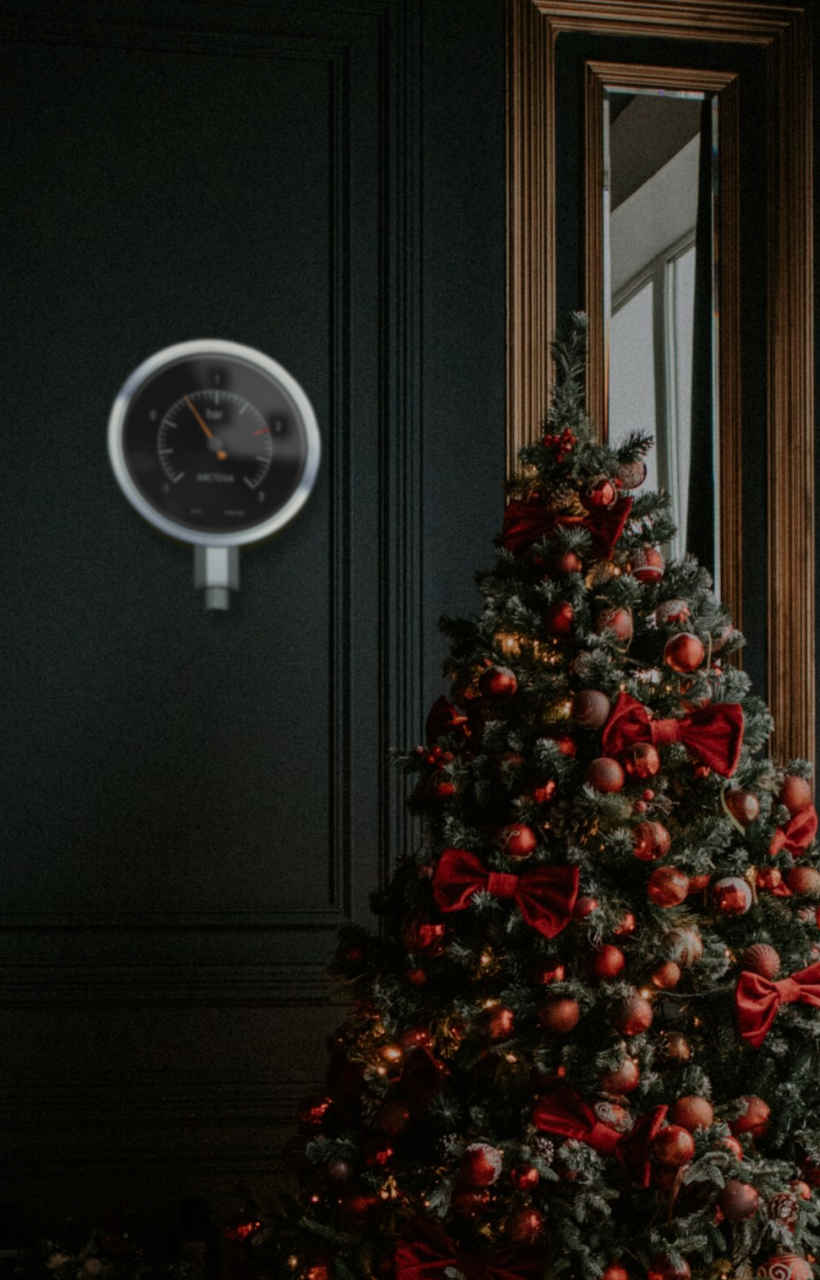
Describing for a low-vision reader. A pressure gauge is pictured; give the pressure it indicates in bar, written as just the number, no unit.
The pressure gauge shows 0.5
